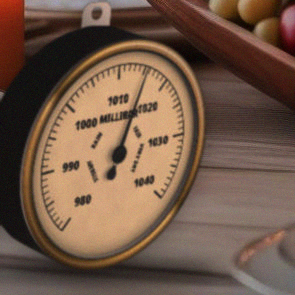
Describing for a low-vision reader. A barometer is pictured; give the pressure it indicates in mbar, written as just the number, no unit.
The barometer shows 1015
